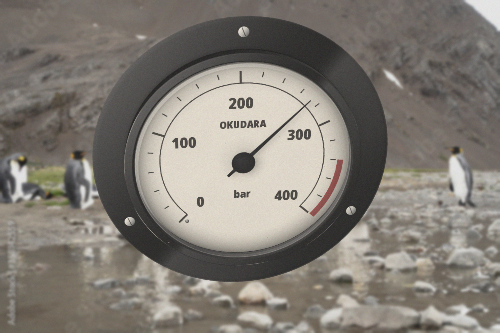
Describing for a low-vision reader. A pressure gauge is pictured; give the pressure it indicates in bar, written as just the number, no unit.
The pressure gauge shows 270
